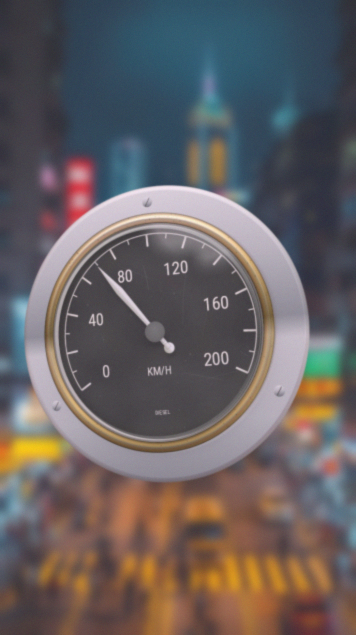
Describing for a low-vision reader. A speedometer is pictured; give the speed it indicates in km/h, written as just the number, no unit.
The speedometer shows 70
